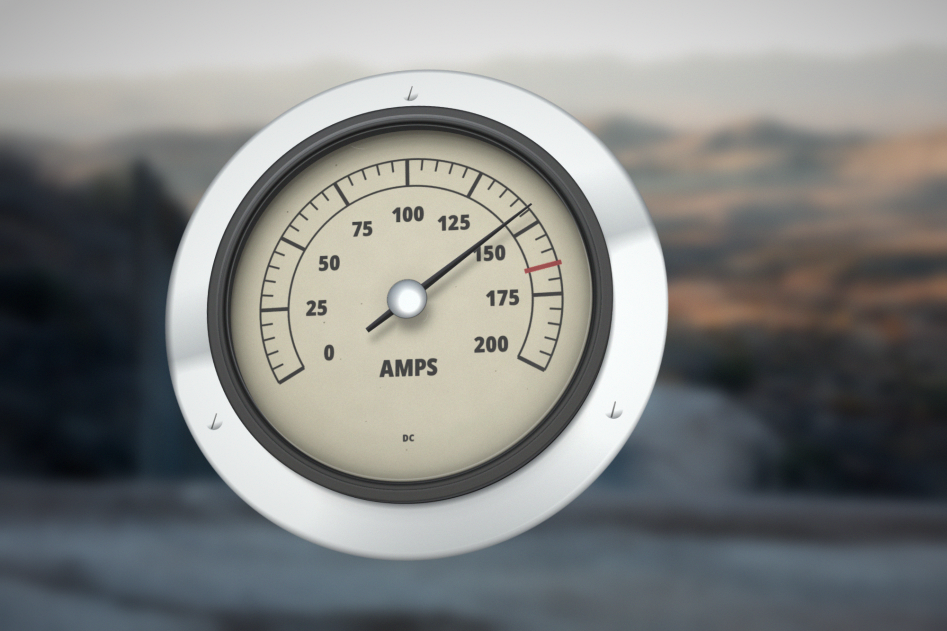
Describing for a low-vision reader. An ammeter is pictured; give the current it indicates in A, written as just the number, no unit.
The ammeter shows 145
